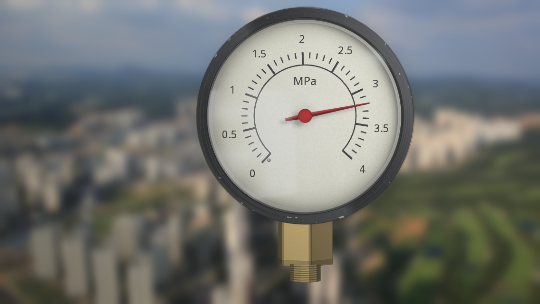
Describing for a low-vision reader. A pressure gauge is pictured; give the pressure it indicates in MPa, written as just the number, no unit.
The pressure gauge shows 3.2
